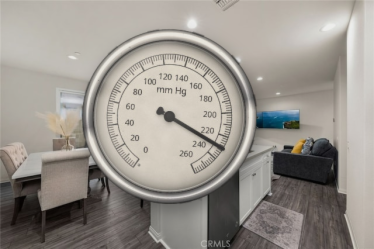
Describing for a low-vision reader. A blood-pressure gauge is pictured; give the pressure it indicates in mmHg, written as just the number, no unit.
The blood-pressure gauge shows 230
